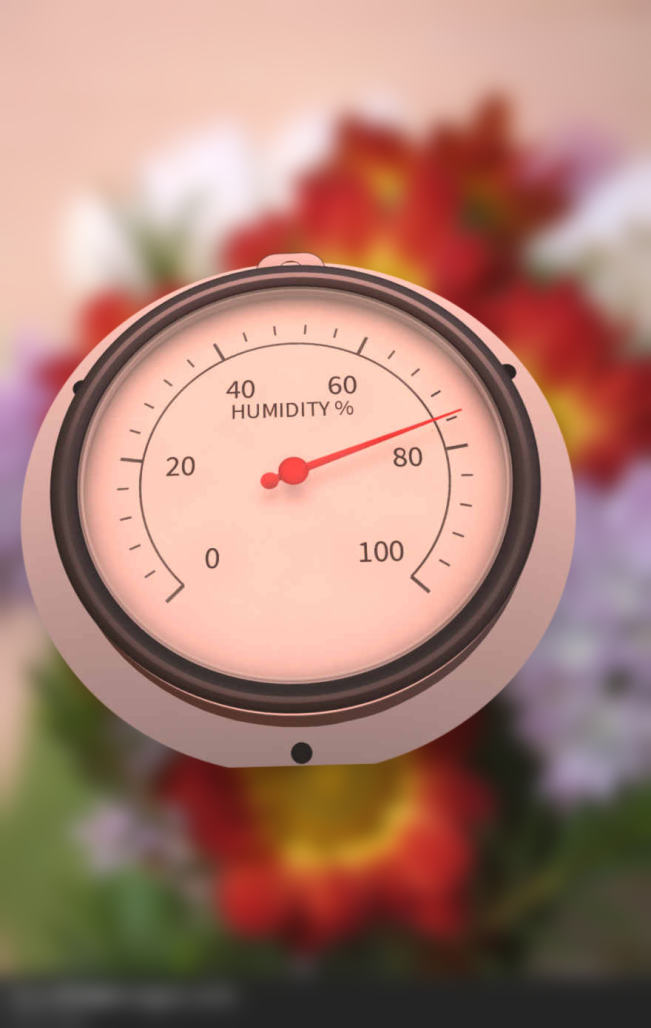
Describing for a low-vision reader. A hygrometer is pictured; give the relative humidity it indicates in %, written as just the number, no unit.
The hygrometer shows 76
